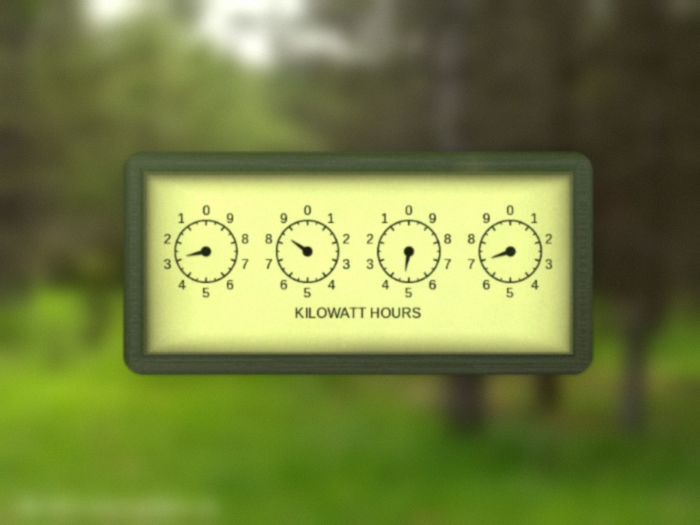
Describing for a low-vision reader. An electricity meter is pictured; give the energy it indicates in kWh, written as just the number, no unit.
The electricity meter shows 2847
